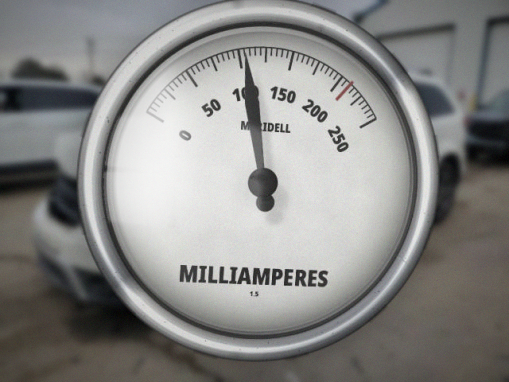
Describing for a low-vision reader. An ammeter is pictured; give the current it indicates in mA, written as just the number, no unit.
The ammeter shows 105
